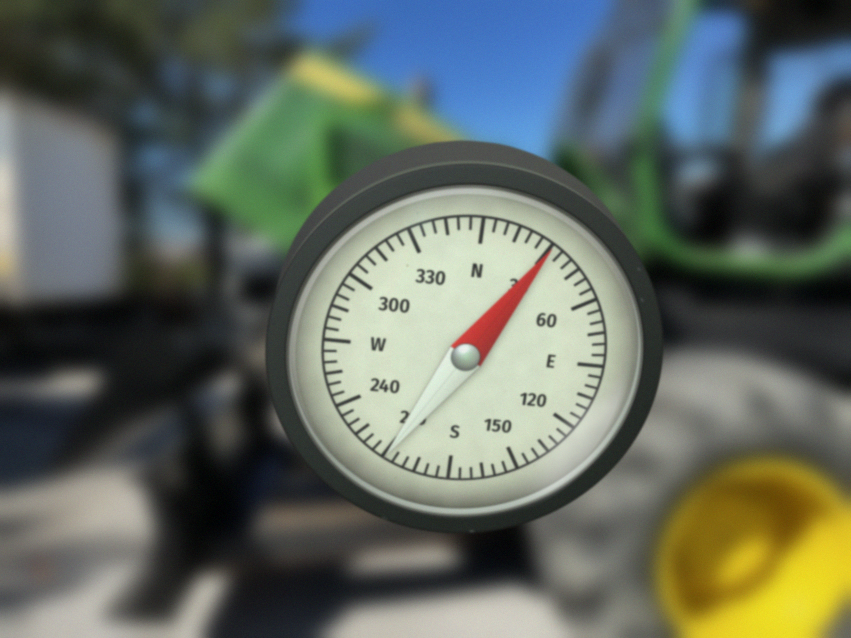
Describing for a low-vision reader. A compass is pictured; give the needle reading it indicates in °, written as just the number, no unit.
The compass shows 30
